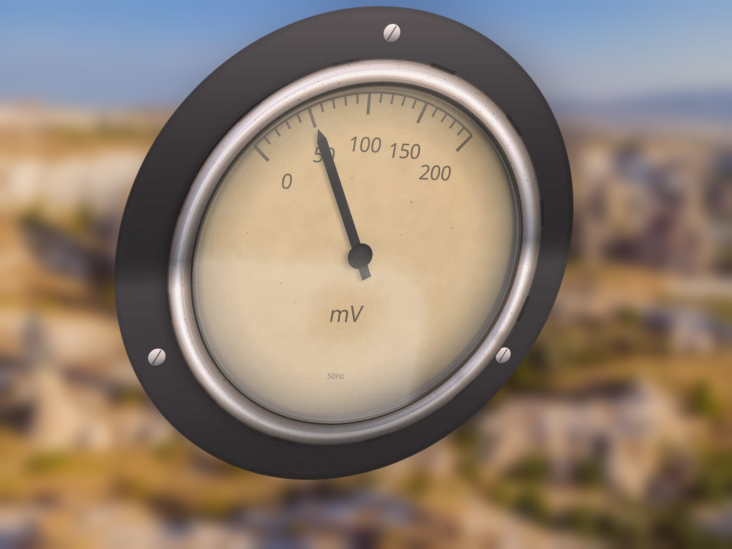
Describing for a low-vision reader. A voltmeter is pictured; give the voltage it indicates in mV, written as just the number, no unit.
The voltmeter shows 50
